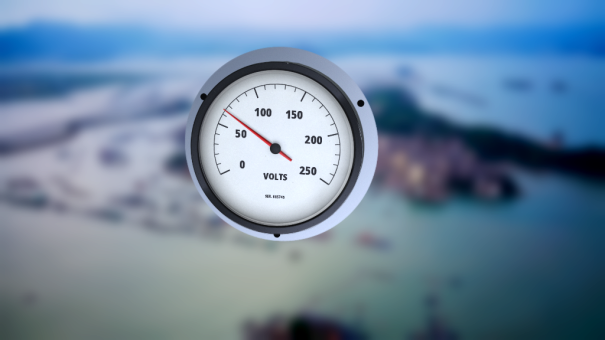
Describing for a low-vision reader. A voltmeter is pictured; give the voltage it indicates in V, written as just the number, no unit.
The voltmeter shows 65
